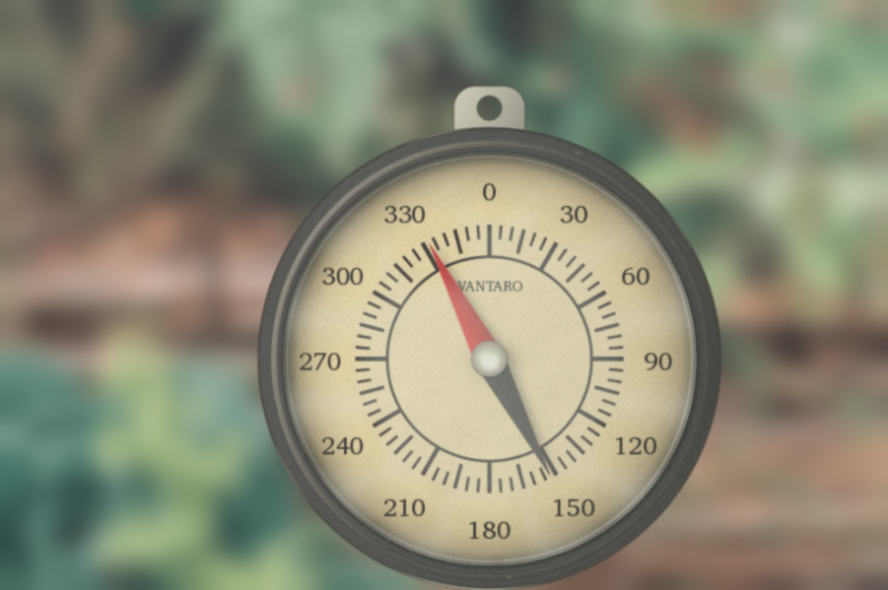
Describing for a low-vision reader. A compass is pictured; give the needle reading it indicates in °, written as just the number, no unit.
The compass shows 332.5
